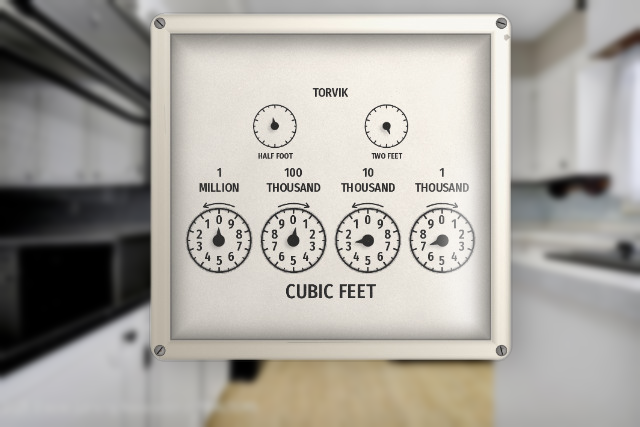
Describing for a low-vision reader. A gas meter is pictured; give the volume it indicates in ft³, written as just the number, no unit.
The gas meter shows 2700
